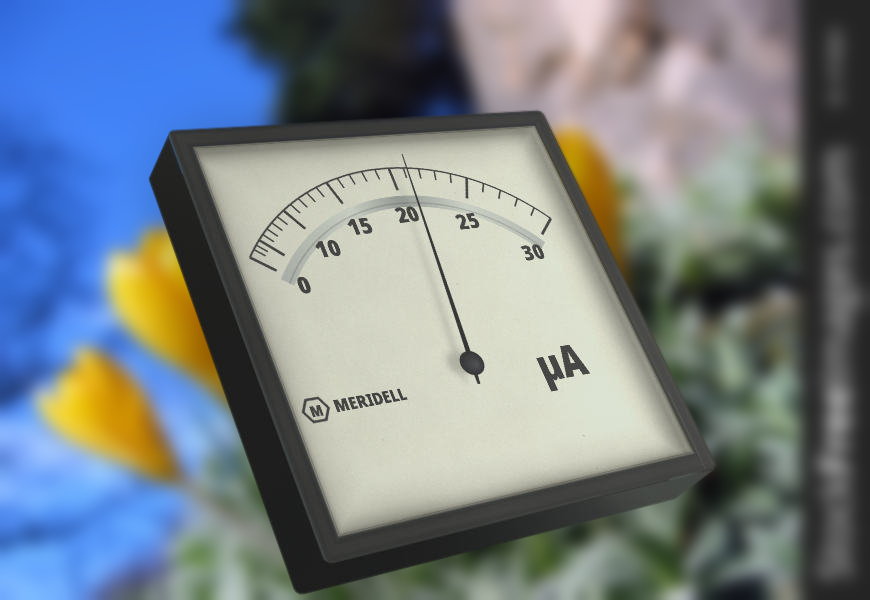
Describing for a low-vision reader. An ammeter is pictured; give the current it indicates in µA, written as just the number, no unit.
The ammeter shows 21
